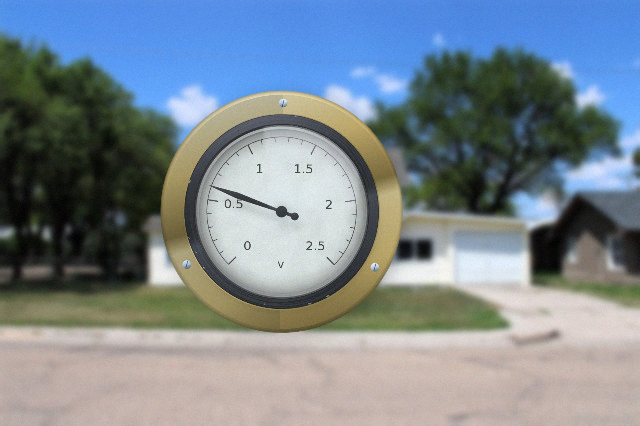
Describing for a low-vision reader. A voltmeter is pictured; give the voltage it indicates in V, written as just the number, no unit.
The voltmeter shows 0.6
